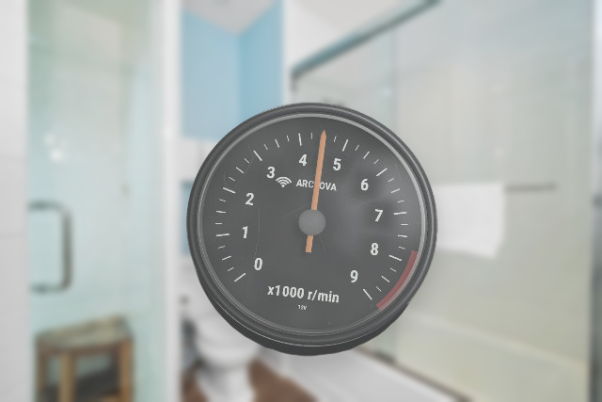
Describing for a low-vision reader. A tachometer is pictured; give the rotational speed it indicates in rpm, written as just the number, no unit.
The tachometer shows 4500
